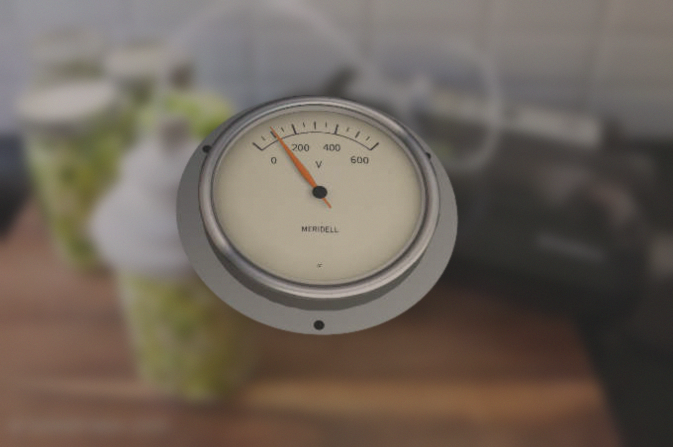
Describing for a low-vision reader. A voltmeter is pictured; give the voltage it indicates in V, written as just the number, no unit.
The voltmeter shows 100
